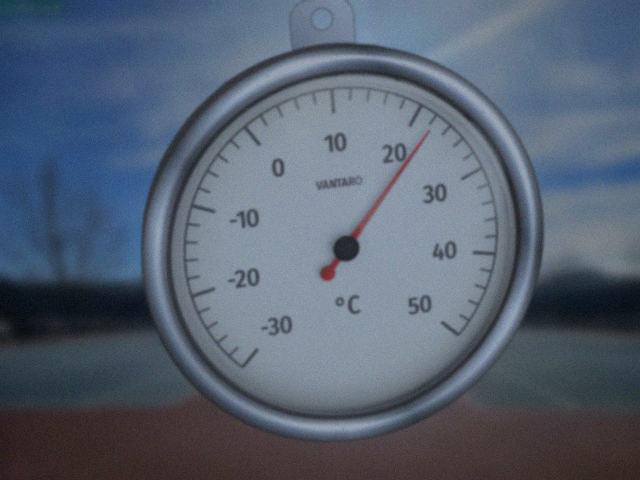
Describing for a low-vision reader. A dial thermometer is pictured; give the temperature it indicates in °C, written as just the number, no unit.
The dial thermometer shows 22
